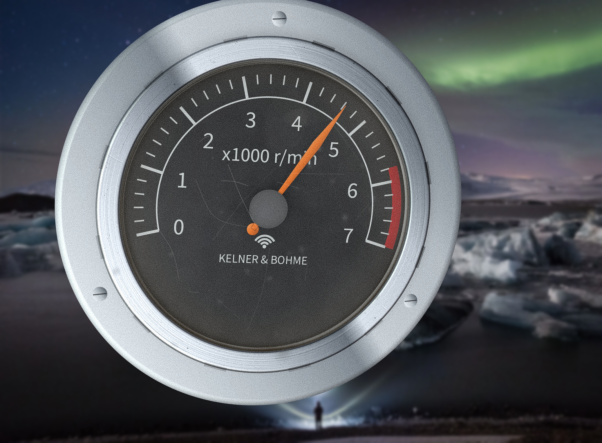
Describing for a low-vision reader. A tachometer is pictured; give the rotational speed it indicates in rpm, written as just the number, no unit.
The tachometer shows 4600
